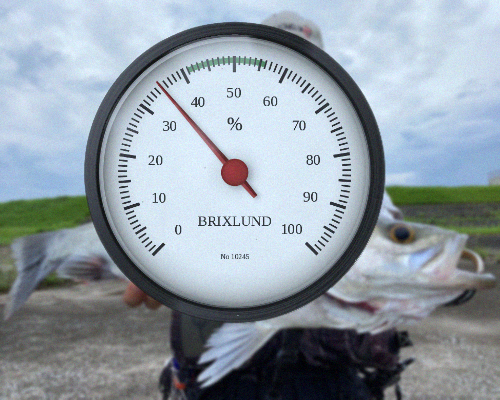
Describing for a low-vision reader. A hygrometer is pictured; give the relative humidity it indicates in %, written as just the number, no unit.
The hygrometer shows 35
